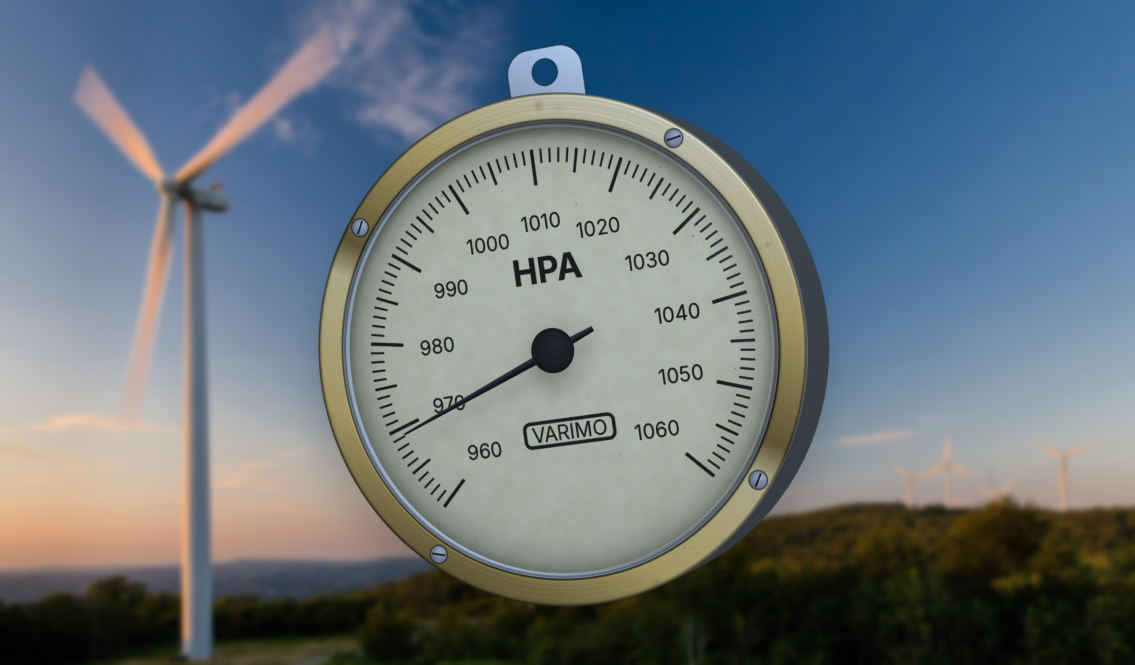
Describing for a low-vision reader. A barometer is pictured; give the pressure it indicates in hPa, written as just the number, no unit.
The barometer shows 969
